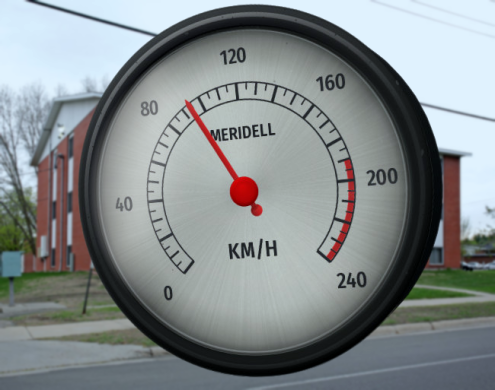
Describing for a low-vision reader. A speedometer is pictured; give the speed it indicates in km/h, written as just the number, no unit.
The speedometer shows 95
